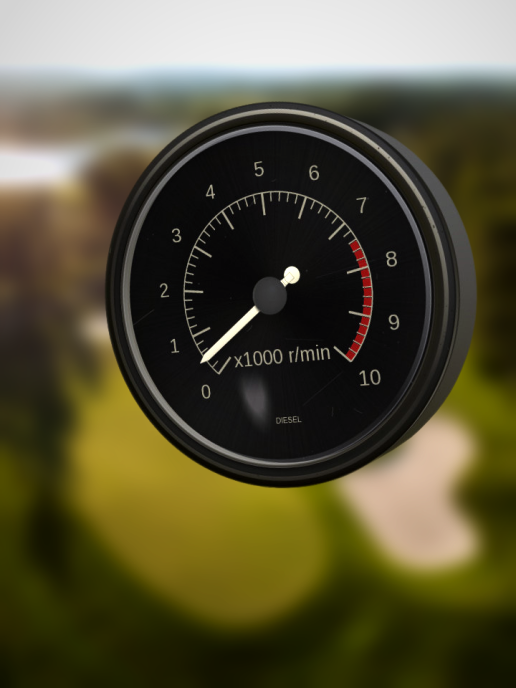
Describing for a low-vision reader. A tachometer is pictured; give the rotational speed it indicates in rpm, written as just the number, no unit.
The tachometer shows 400
